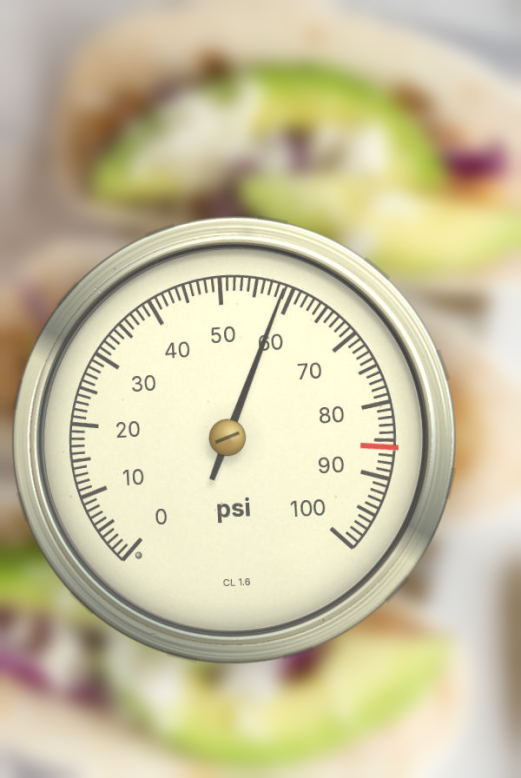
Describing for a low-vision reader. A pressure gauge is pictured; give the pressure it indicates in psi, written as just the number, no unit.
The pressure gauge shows 59
